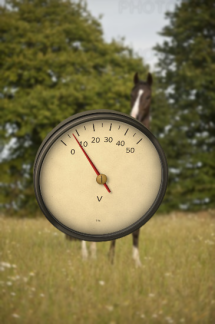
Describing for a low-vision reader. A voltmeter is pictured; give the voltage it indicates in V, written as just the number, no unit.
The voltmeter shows 7.5
